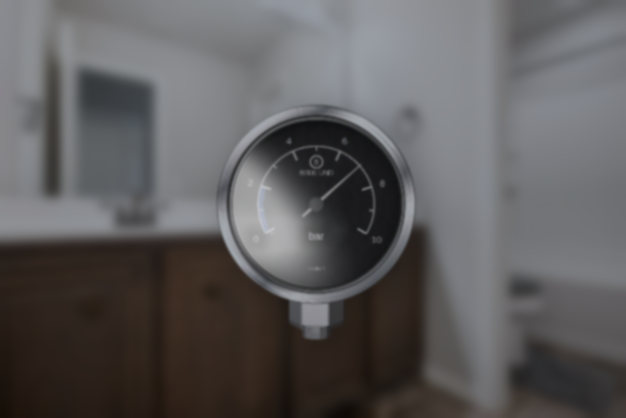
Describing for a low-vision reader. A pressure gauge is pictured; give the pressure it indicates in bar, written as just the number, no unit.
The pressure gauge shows 7
